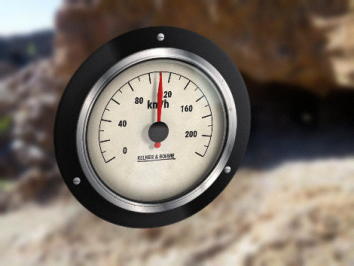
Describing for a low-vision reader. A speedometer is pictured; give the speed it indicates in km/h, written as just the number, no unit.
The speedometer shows 110
